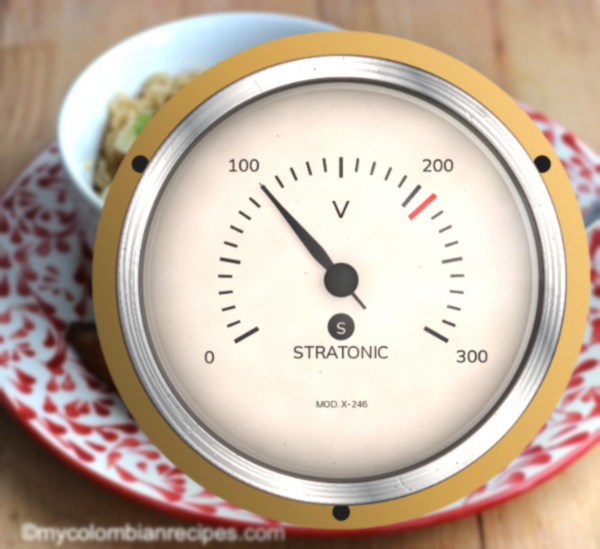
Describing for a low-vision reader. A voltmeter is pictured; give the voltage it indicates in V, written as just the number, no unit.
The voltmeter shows 100
